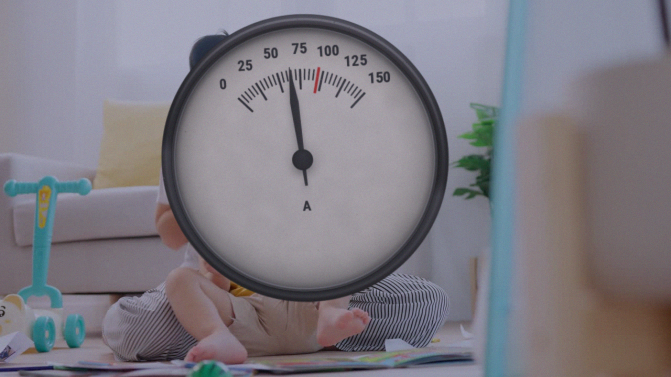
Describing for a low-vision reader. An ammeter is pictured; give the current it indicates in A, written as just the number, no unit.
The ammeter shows 65
